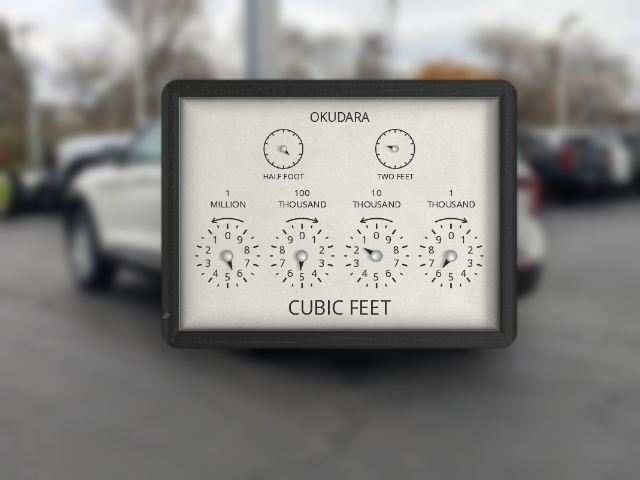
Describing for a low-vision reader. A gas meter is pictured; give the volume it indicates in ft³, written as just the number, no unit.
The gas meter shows 551600
